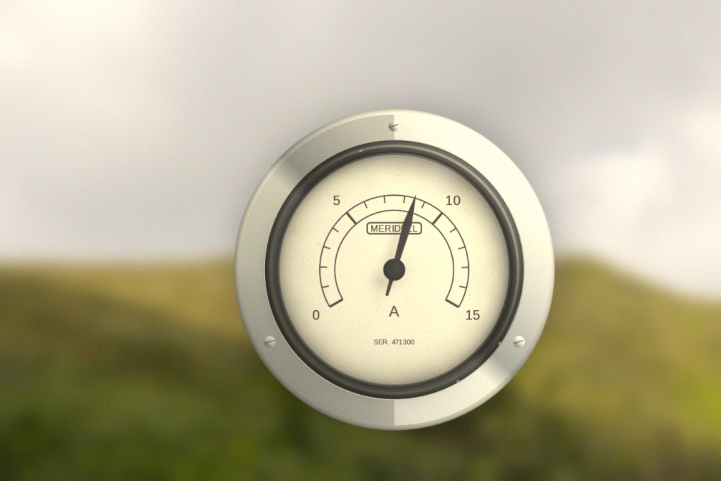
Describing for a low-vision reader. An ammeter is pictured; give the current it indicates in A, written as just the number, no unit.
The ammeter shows 8.5
